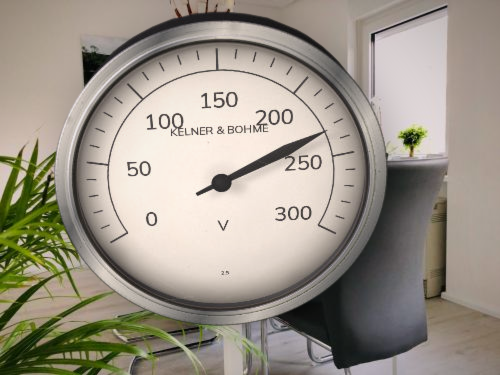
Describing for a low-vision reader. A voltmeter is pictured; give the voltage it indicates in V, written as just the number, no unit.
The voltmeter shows 230
